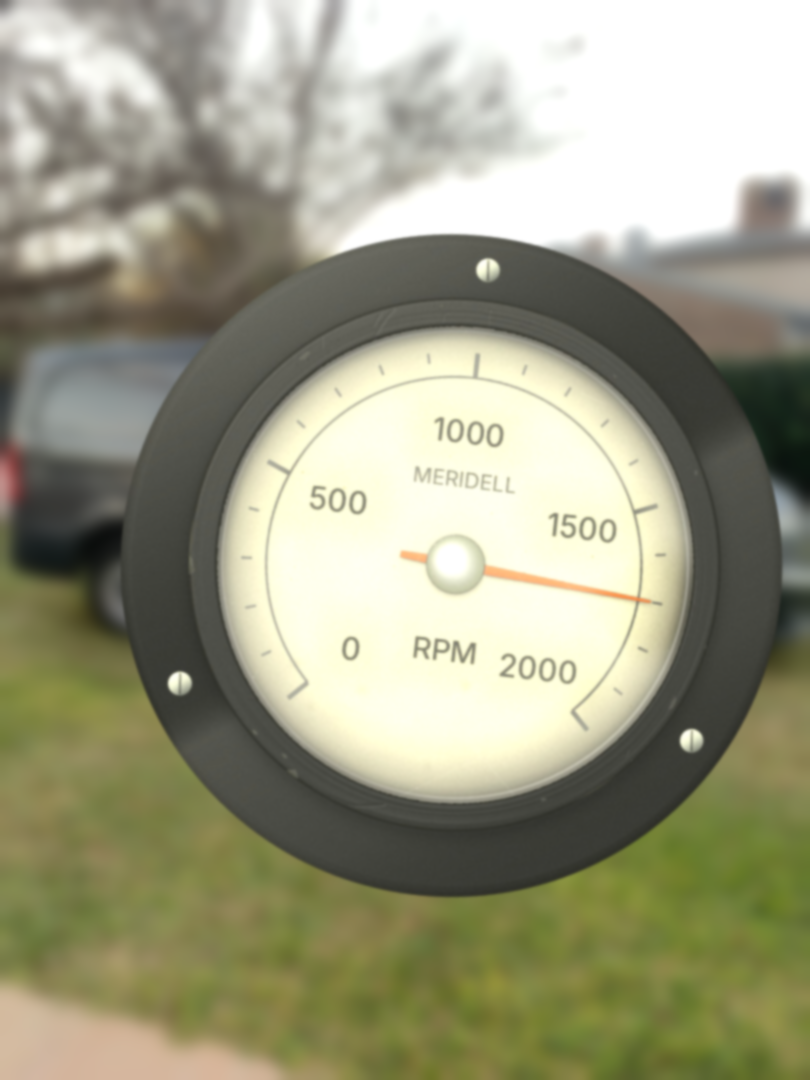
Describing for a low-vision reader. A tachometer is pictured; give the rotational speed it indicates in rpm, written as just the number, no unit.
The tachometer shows 1700
